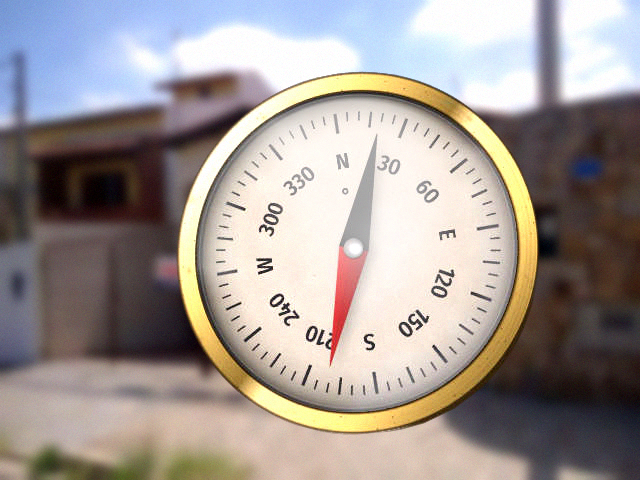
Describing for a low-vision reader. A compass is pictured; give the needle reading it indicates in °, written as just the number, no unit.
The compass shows 200
